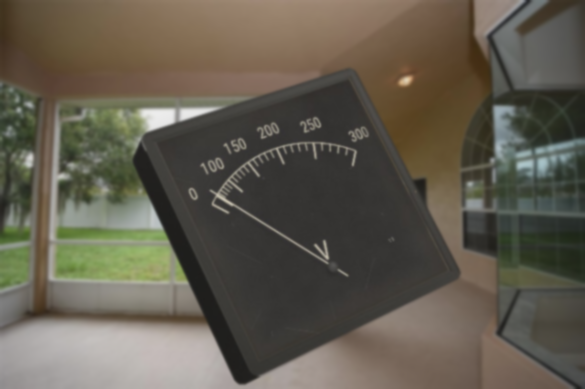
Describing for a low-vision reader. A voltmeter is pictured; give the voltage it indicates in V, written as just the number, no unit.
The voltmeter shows 50
